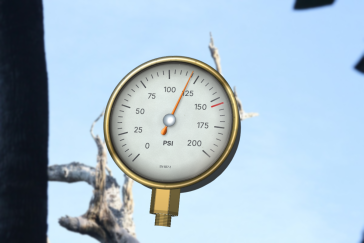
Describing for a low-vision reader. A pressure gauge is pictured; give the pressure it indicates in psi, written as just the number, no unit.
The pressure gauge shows 120
